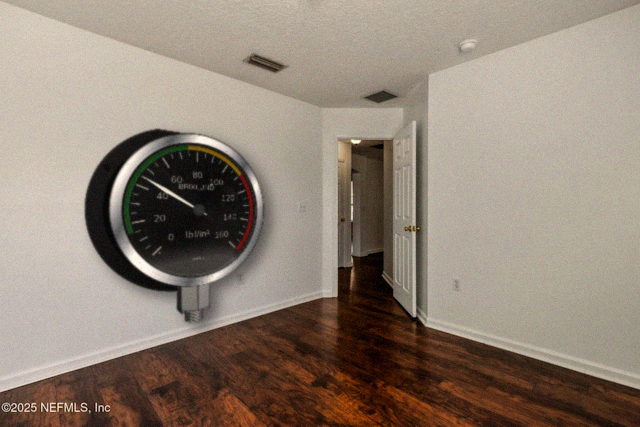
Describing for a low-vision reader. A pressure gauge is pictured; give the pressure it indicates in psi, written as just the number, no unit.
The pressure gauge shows 45
